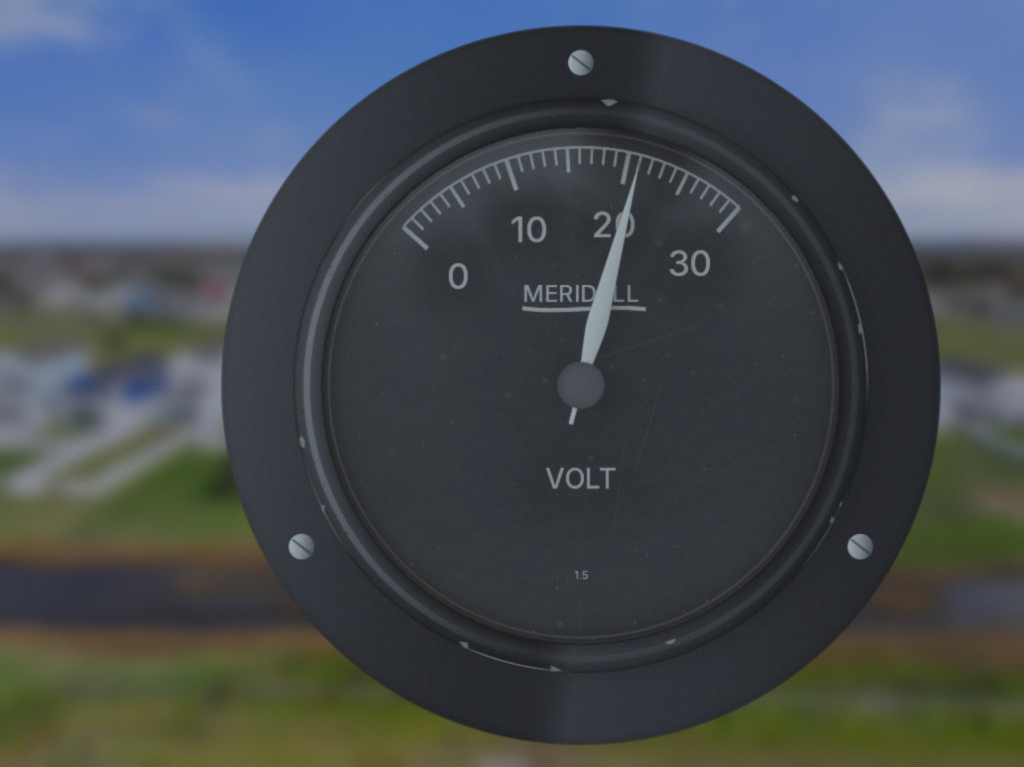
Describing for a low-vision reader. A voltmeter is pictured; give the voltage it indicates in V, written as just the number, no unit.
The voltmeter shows 21
